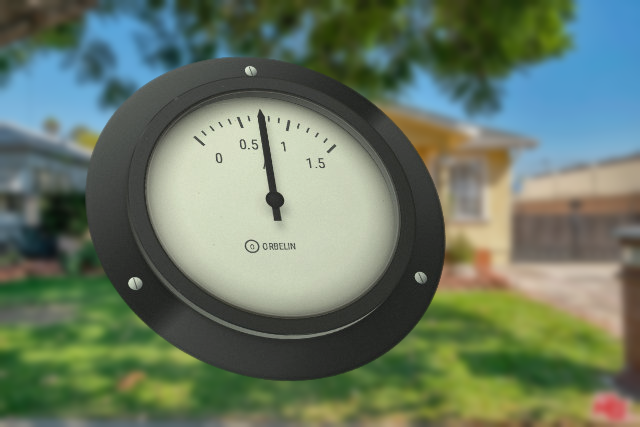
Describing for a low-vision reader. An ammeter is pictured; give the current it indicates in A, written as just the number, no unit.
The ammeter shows 0.7
